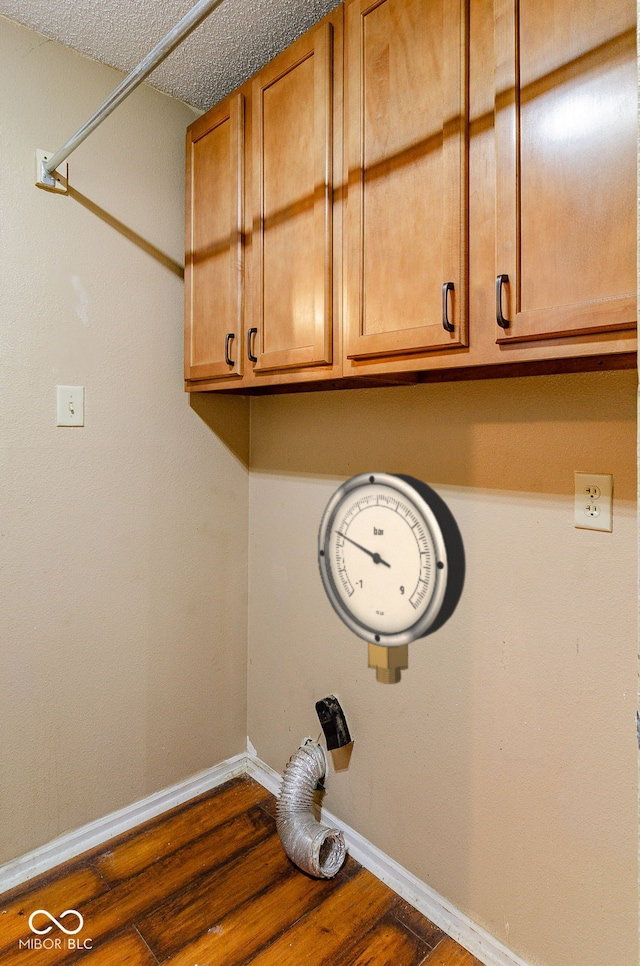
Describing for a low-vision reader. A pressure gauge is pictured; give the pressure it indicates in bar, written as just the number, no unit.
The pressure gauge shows 1.5
